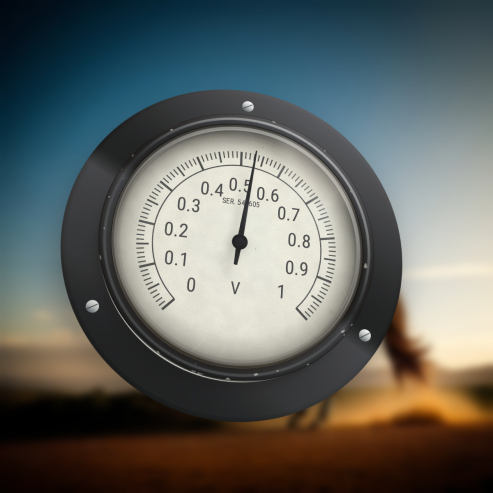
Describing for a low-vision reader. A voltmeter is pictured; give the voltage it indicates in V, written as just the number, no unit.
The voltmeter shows 0.53
